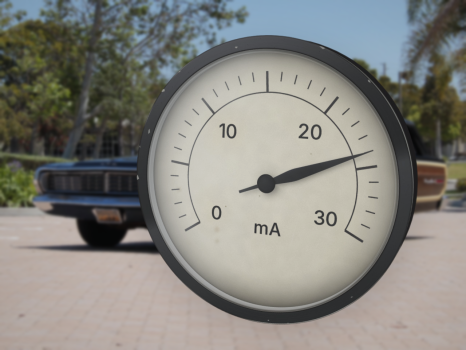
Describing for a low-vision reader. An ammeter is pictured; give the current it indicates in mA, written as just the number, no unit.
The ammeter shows 24
